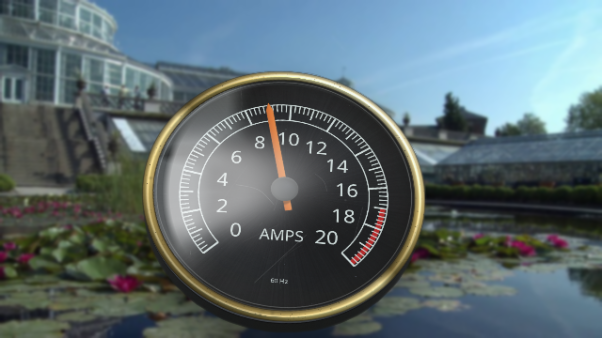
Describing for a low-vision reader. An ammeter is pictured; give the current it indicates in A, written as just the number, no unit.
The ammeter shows 9
